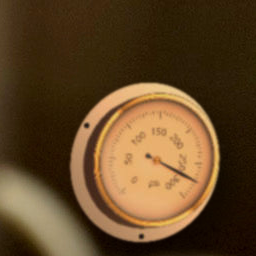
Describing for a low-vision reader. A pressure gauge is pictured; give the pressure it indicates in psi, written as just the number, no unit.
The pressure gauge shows 275
